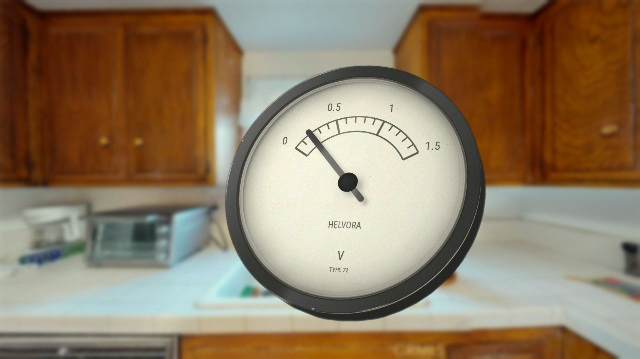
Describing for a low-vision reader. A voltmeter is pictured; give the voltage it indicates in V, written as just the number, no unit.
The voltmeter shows 0.2
